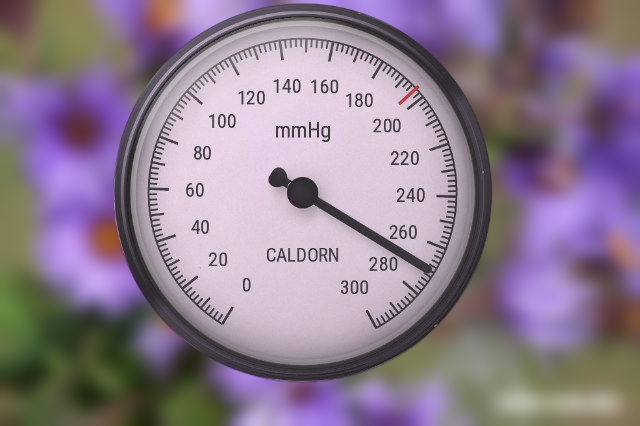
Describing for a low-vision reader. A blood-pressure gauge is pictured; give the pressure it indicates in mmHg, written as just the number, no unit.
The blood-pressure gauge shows 270
